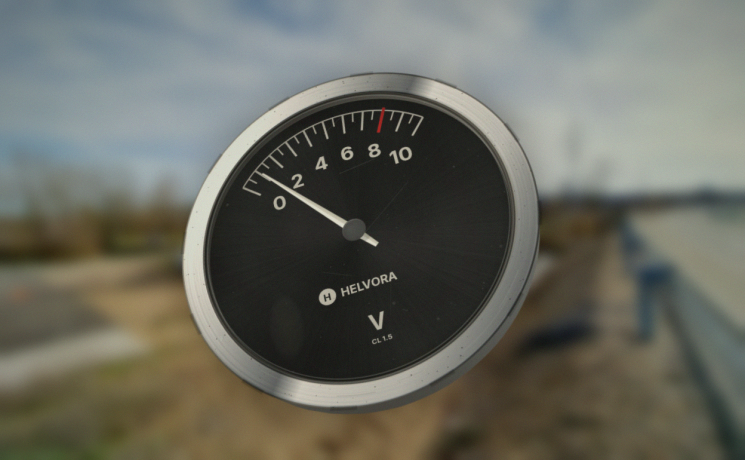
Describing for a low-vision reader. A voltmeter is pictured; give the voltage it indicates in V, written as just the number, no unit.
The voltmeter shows 1
